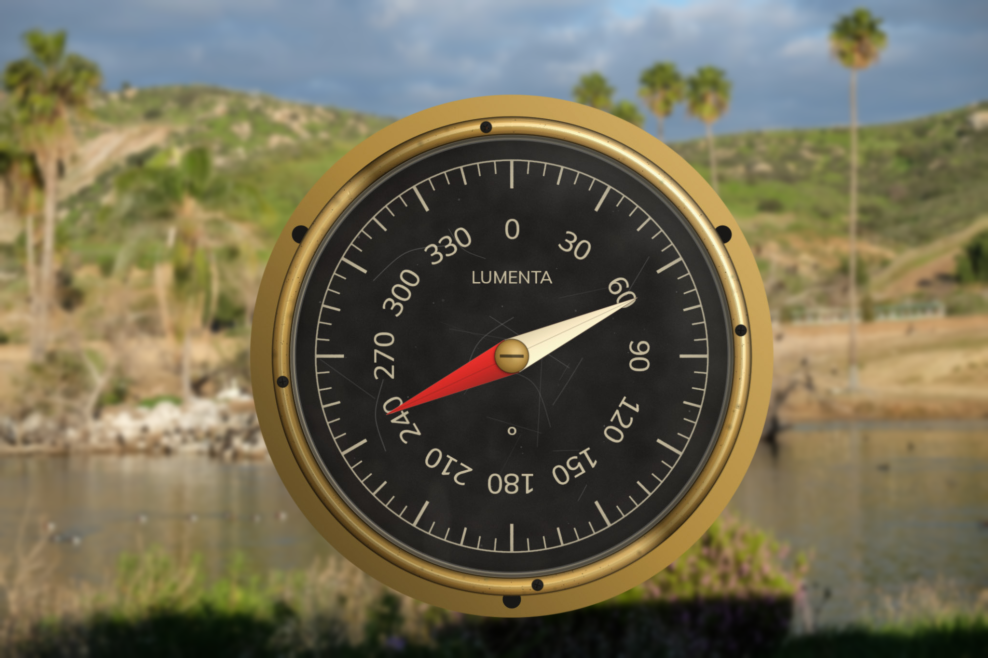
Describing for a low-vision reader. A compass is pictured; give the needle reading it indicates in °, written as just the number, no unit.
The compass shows 245
